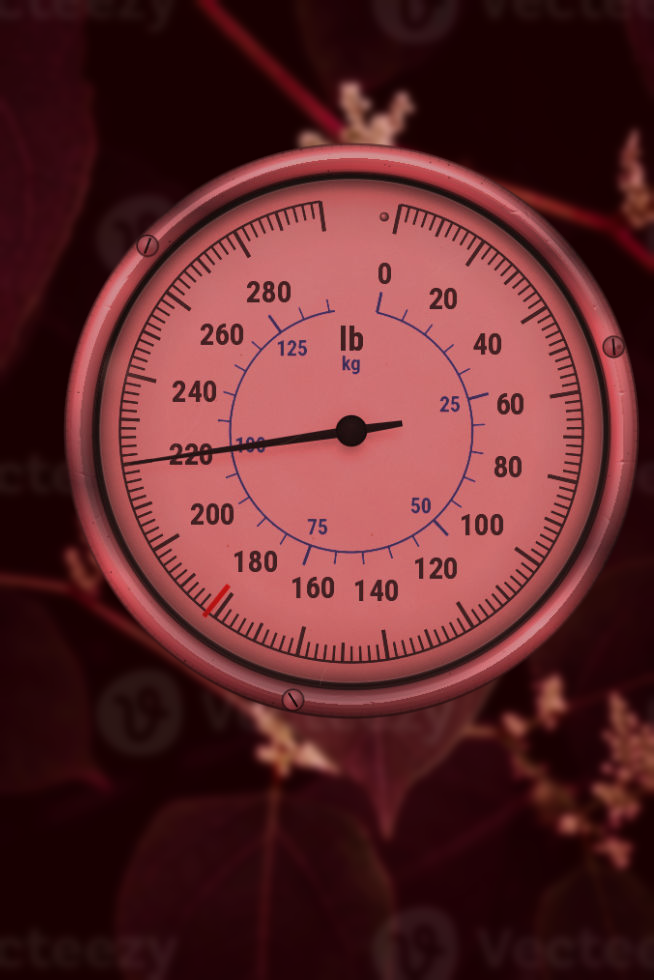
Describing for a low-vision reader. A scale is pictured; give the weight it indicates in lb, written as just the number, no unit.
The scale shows 220
